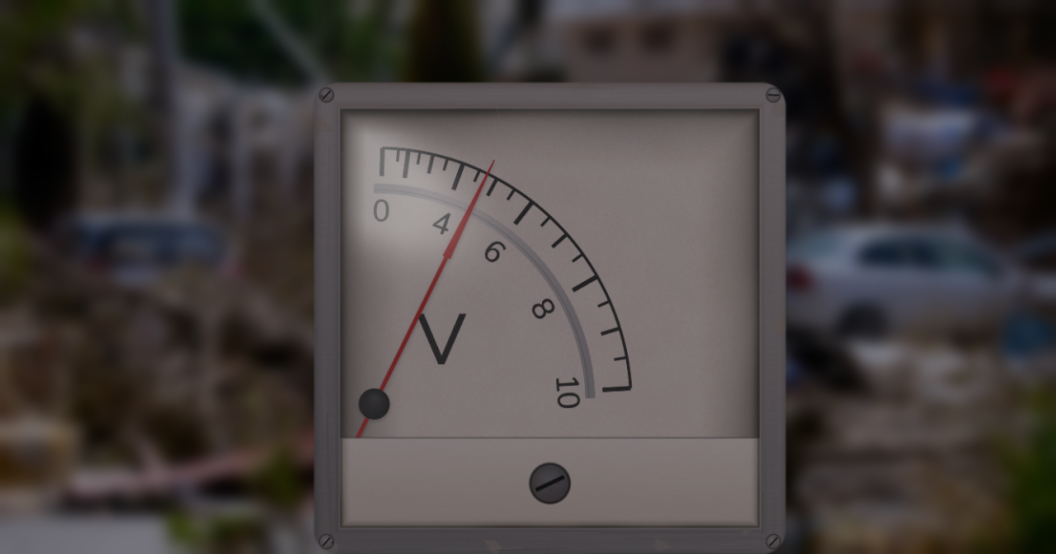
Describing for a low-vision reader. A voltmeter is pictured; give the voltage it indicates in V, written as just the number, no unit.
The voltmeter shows 4.75
